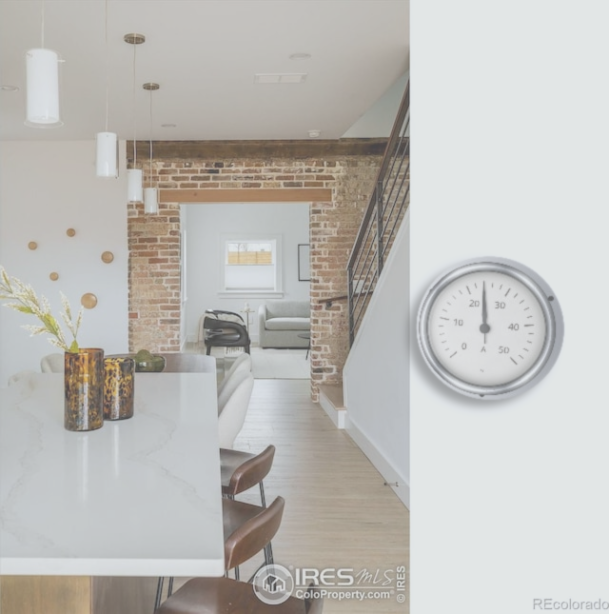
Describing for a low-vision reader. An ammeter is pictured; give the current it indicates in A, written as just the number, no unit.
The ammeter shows 24
